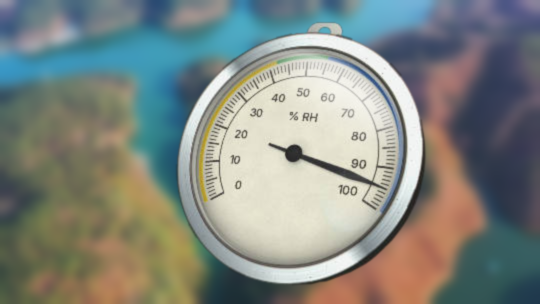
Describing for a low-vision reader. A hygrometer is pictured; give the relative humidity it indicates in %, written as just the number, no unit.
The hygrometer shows 95
